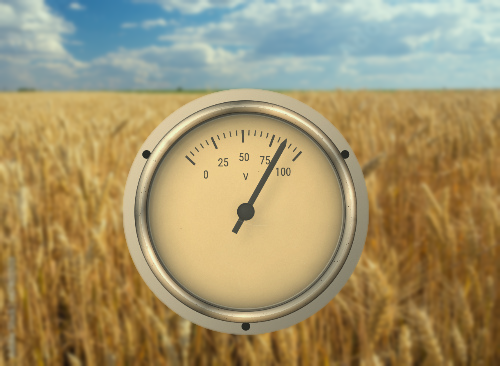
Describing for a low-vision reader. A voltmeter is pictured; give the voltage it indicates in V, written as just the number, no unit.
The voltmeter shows 85
